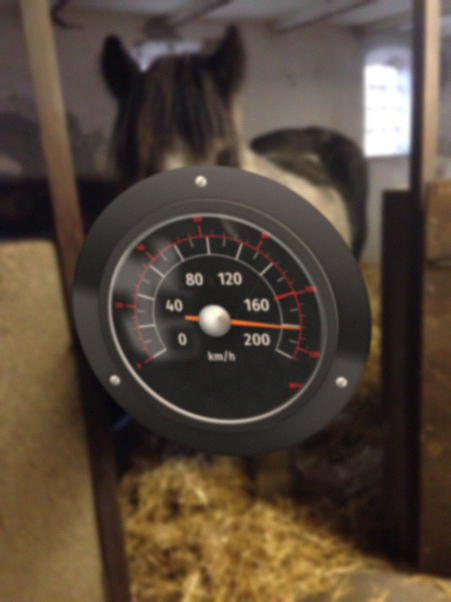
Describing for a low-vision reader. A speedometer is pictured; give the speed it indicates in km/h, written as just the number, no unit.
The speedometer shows 180
